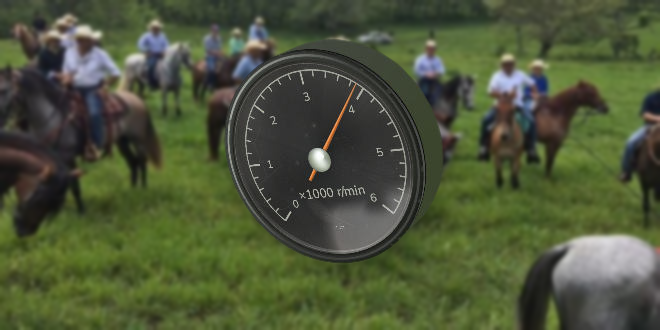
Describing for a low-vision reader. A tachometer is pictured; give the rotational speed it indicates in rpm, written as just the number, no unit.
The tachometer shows 3900
